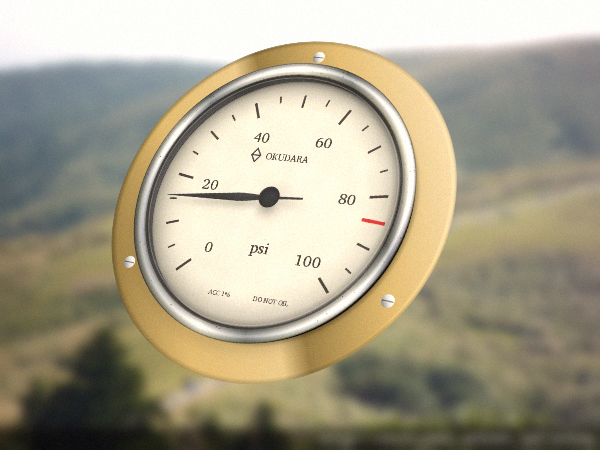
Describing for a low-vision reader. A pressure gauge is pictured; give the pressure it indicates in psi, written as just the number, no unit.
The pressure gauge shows 15
